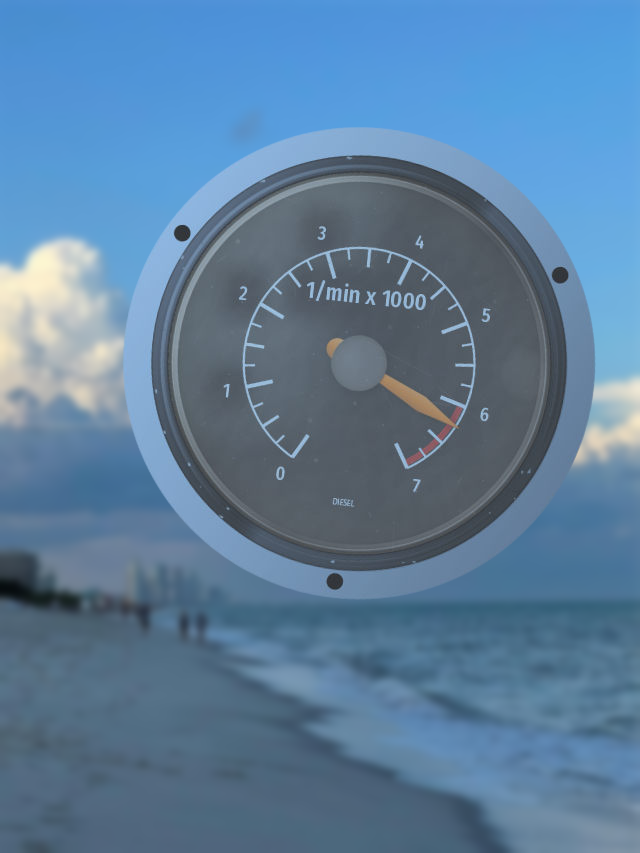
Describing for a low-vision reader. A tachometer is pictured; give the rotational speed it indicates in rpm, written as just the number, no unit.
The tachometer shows 6250
